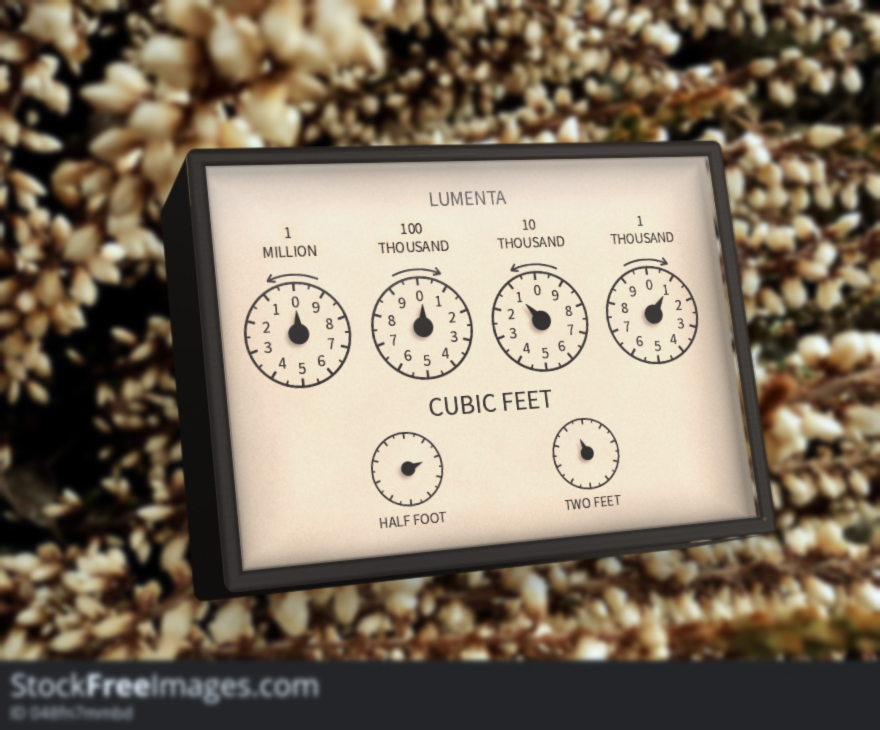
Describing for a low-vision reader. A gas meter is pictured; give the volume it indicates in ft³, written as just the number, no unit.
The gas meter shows 1100
